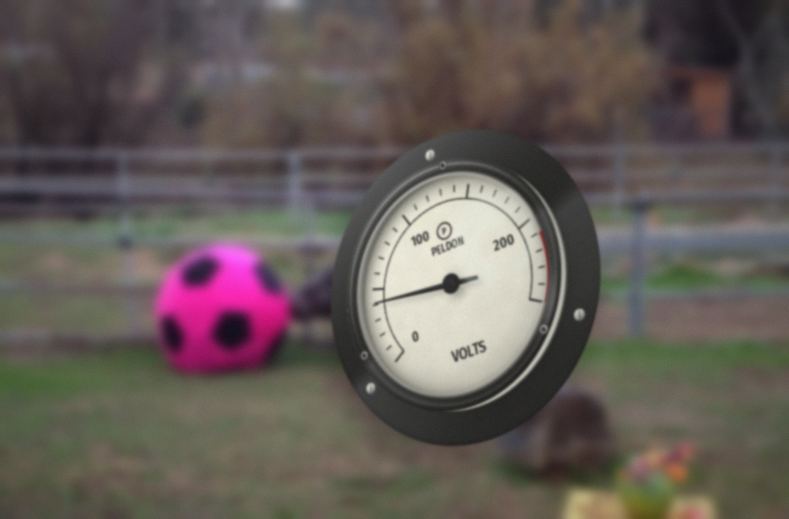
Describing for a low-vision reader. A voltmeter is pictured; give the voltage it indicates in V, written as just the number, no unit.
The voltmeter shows 40
